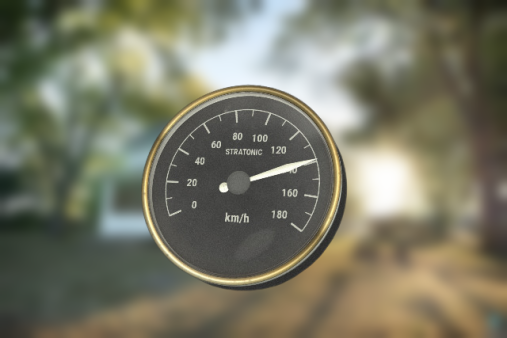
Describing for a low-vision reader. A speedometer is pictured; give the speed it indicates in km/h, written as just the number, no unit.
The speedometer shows 140
